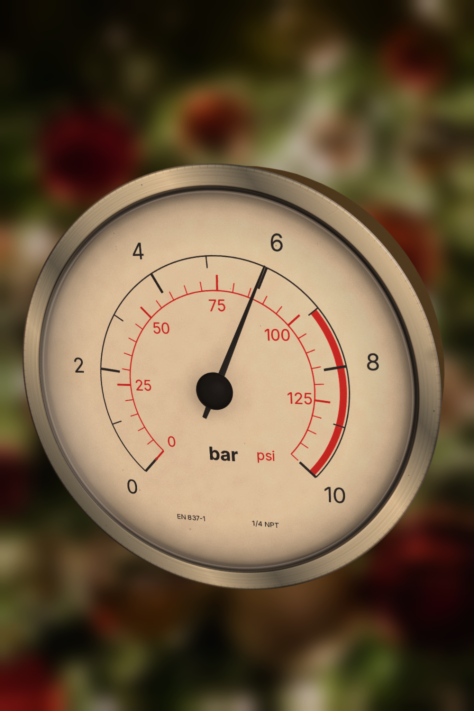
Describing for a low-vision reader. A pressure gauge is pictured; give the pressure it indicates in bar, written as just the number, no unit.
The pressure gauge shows 6
